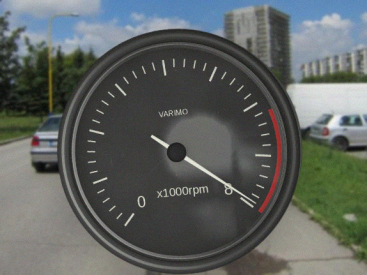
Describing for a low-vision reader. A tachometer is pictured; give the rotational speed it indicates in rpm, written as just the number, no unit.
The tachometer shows 7900
